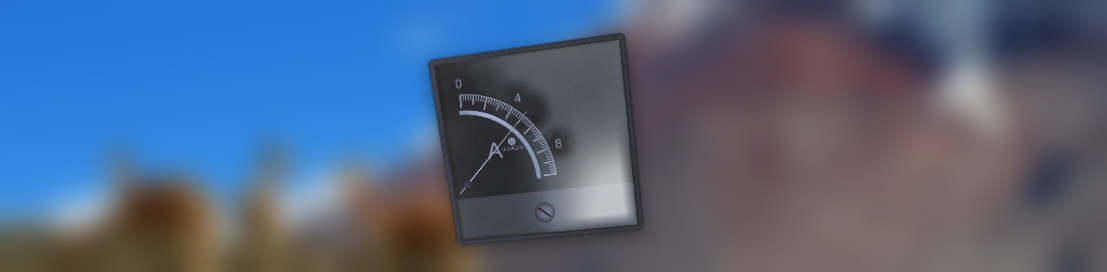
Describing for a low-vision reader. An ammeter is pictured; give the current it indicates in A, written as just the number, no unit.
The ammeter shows 5
